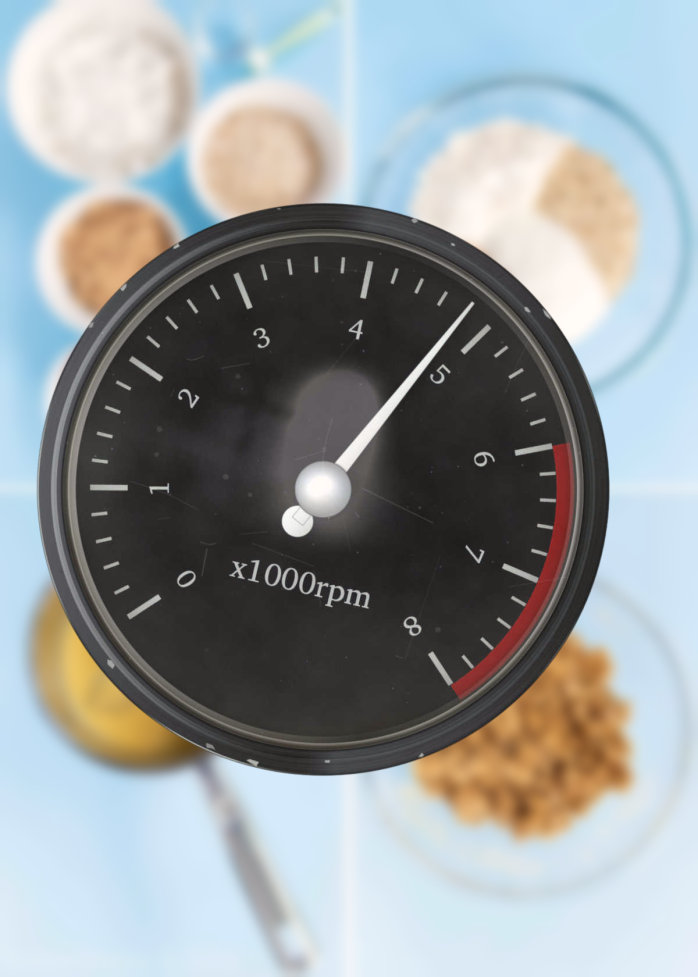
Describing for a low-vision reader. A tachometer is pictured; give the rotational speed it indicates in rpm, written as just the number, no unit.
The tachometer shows 4800
